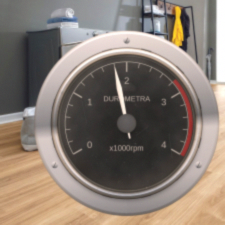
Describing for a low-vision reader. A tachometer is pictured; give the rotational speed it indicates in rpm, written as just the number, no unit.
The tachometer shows 1800
